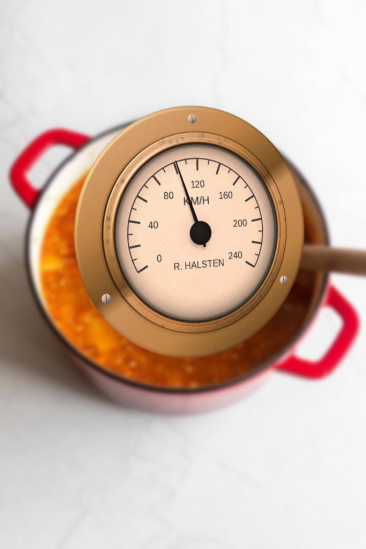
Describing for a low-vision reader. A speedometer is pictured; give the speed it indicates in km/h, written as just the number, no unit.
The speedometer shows 100
